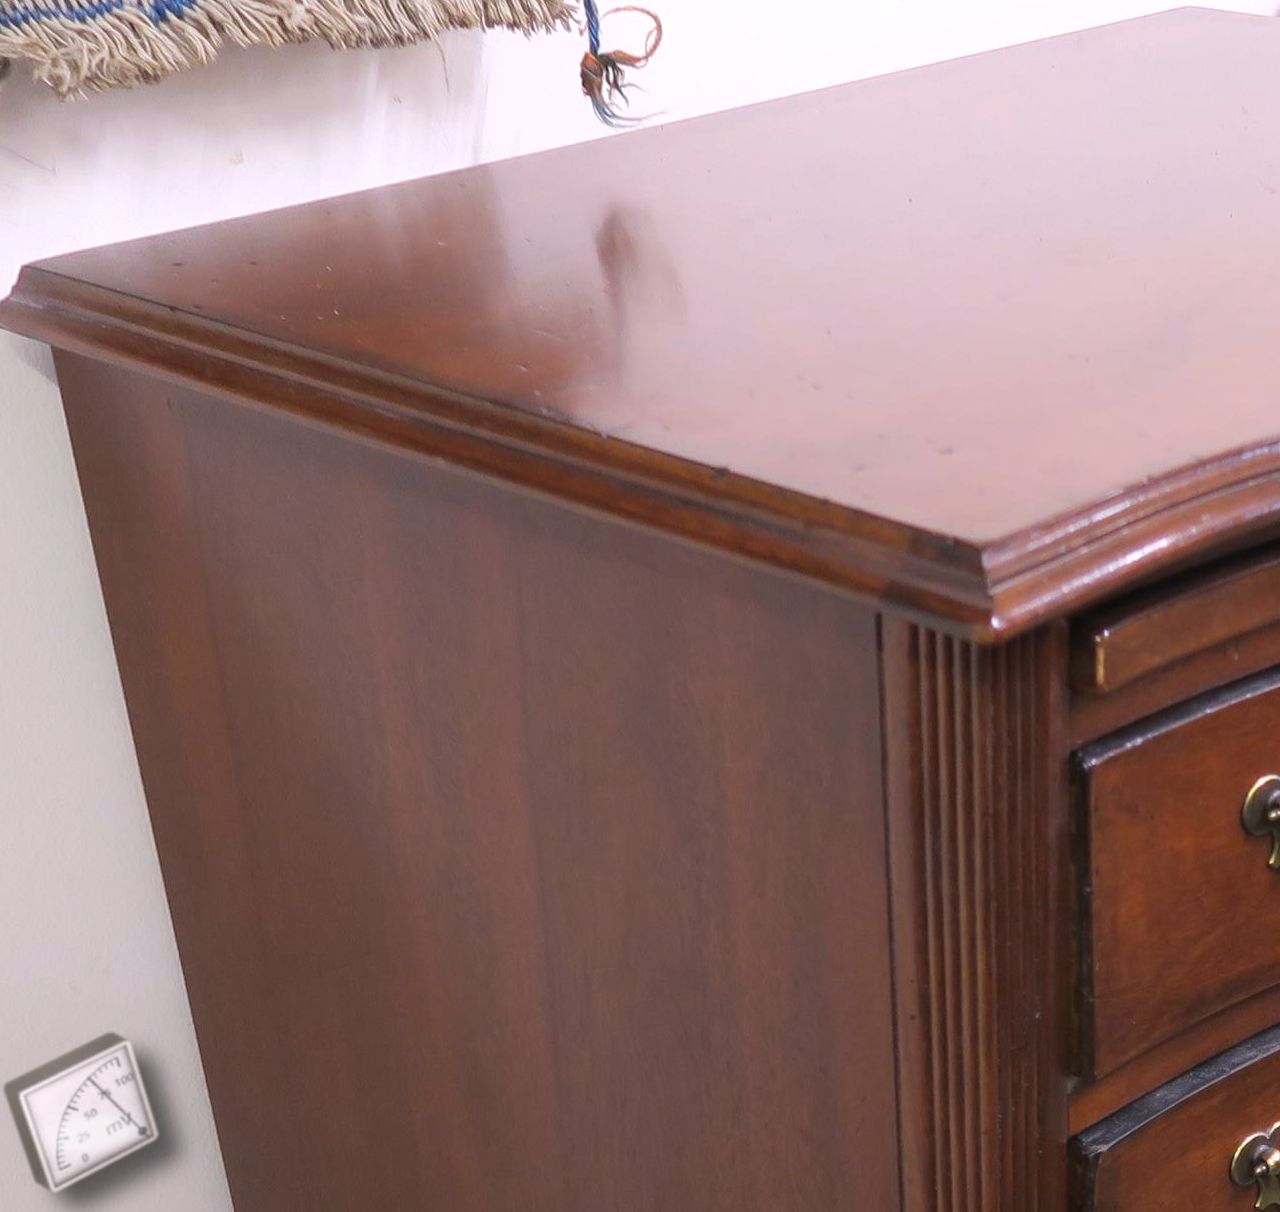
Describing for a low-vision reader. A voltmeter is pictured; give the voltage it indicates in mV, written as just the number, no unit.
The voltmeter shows 75
